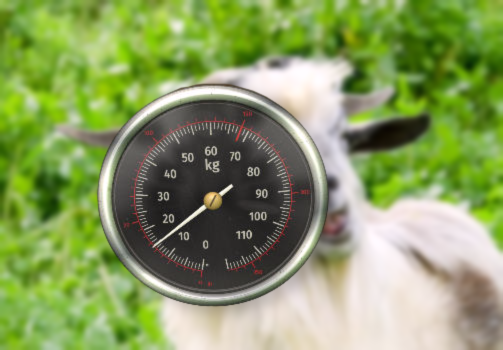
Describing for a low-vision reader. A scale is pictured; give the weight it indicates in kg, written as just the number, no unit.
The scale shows 15
